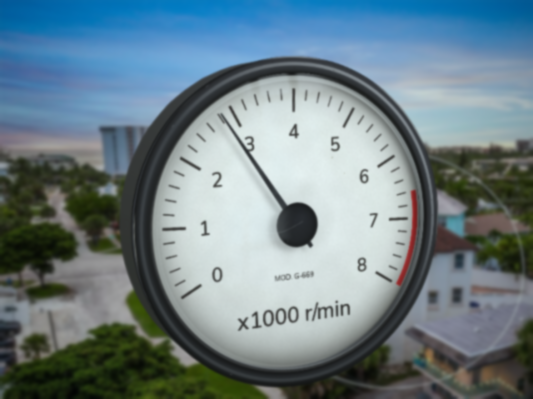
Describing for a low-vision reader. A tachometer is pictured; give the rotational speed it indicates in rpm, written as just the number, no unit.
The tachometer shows 2800
